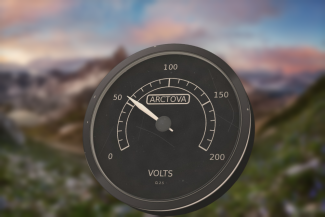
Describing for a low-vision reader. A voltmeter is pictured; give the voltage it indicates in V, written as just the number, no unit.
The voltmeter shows 55
